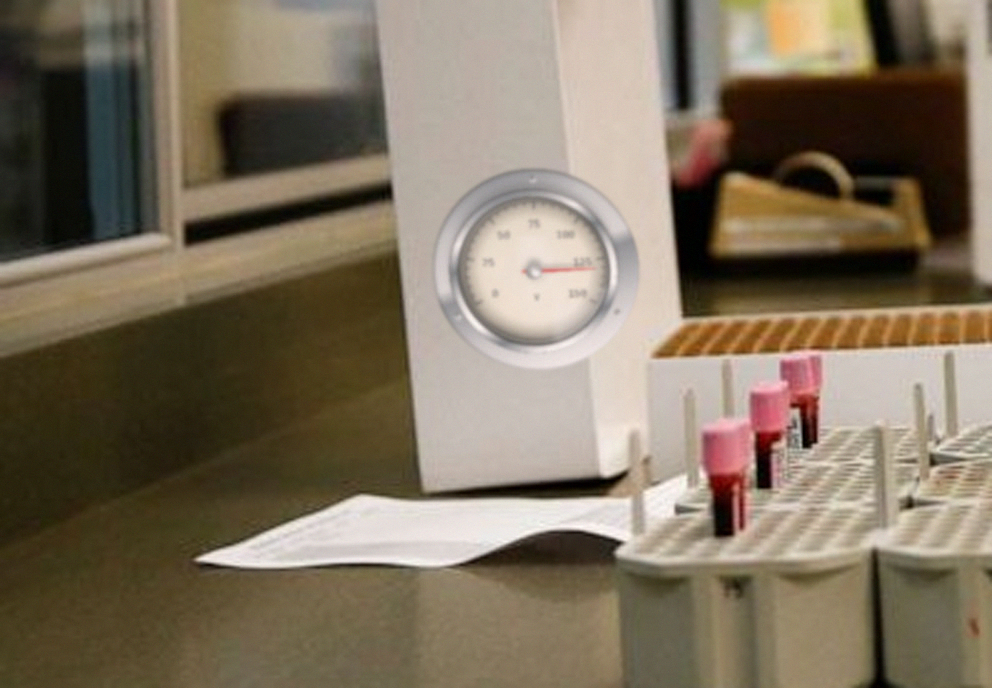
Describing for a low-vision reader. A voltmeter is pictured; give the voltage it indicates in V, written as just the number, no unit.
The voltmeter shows 130
